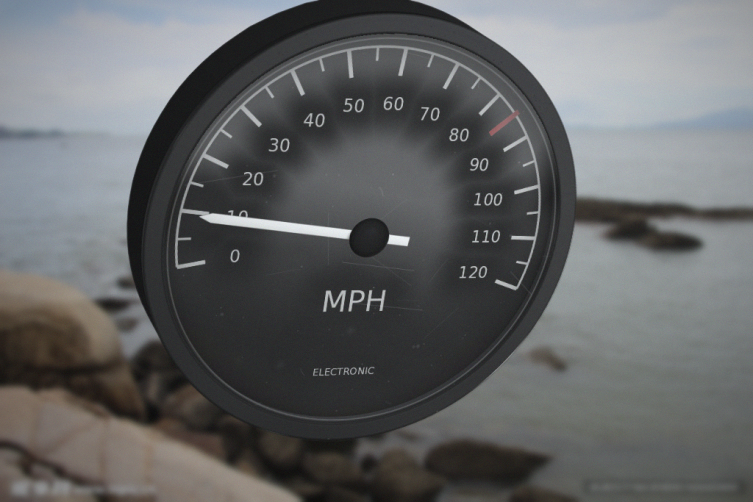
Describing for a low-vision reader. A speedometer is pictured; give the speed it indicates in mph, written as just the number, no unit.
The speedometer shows 10
